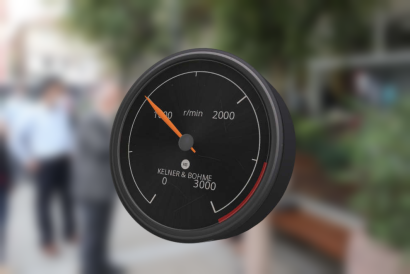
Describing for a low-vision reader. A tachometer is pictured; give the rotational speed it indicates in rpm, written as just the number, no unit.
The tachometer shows 1000
